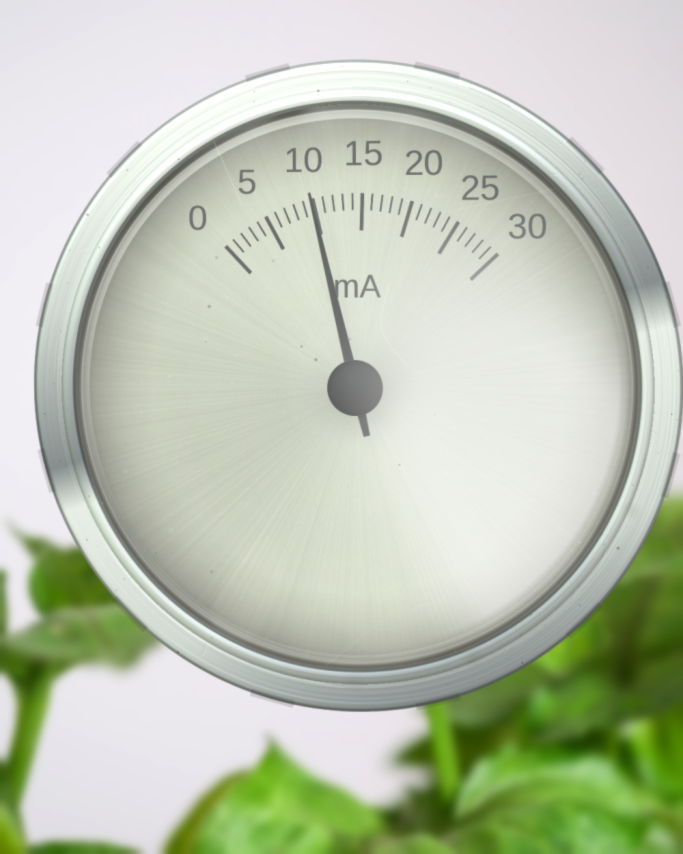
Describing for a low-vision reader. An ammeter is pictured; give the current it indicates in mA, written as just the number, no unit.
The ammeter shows 10
